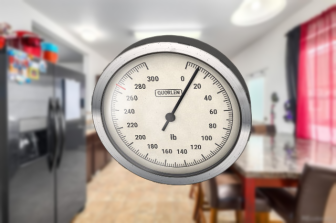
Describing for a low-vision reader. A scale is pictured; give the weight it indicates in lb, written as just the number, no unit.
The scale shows 10
